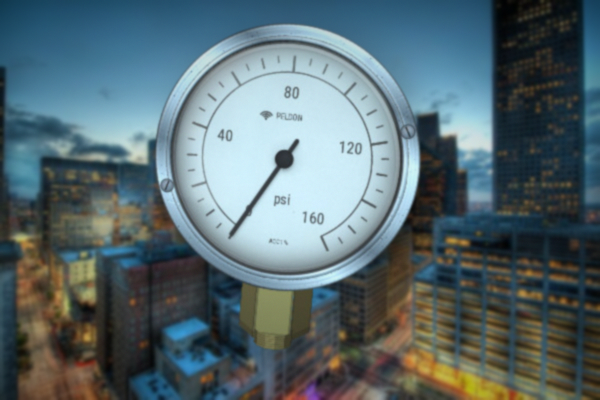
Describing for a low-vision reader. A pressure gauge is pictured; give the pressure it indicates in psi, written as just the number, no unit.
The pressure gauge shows 0
